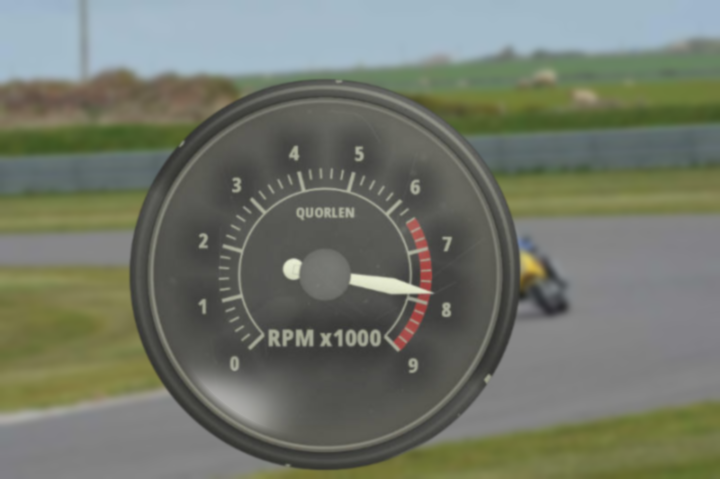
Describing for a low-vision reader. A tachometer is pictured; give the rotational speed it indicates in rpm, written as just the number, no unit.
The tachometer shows 7800
